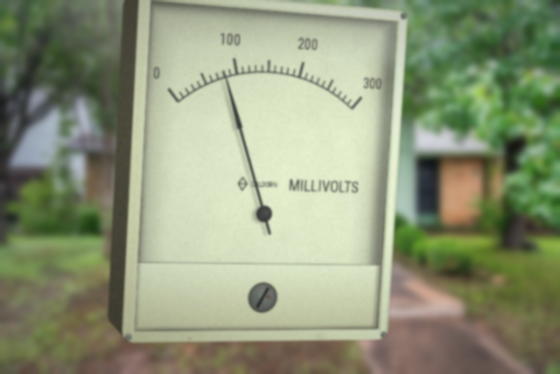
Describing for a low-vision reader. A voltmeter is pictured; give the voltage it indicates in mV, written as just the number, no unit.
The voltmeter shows 80
